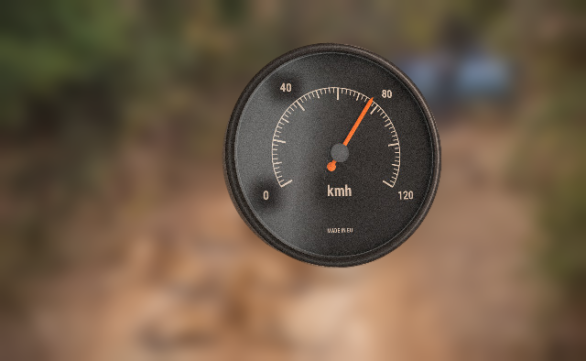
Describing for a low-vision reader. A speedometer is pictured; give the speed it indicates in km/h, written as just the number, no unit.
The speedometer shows 76
